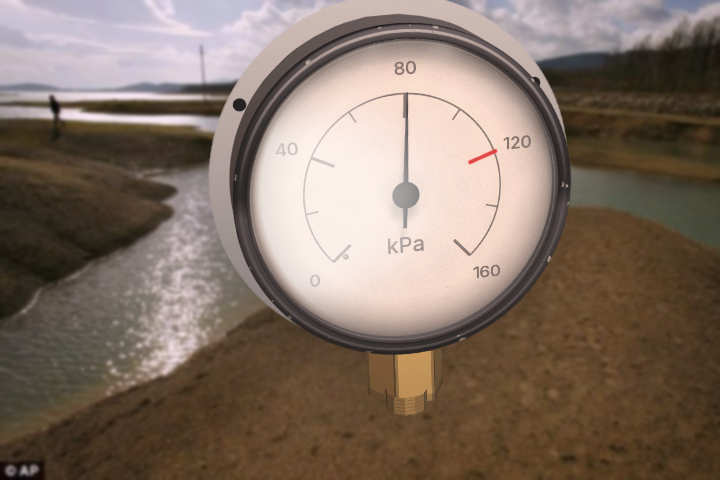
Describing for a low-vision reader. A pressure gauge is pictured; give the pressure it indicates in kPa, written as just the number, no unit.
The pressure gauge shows 80
